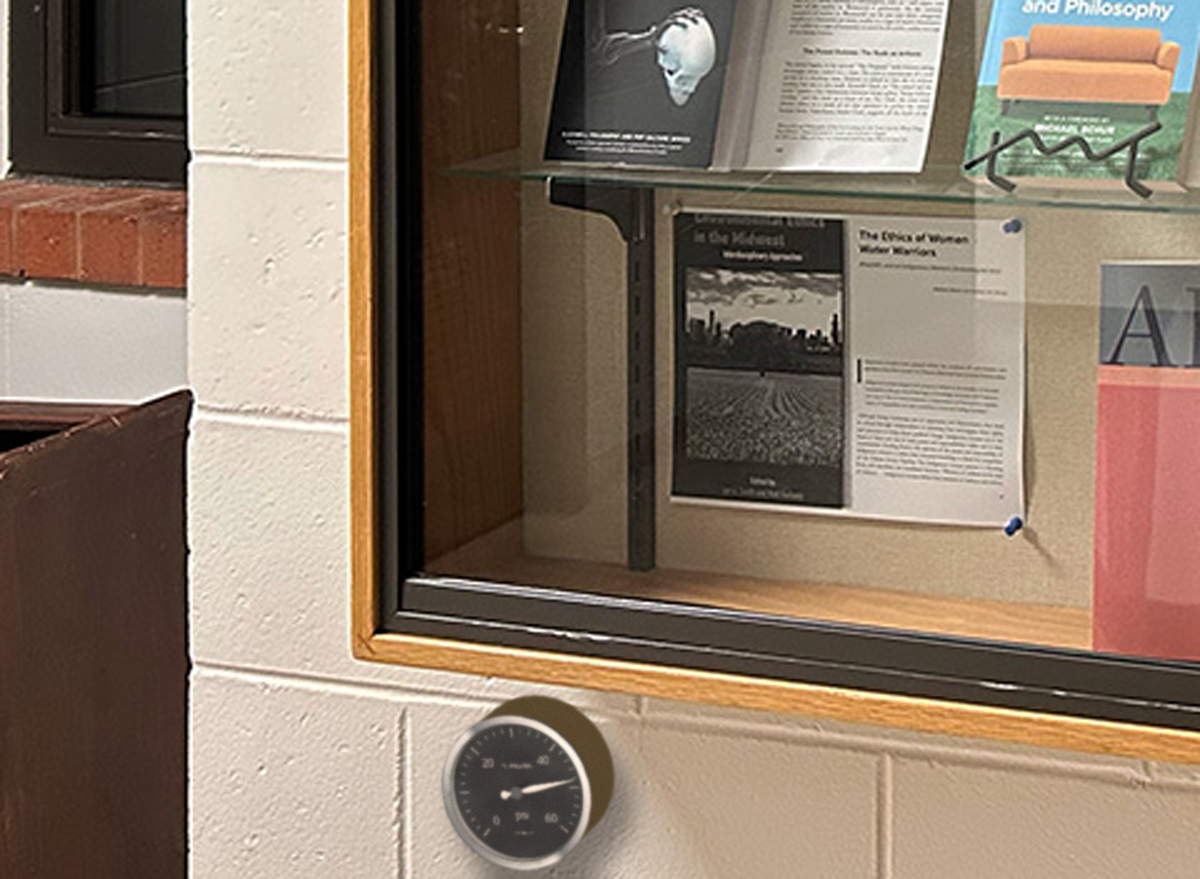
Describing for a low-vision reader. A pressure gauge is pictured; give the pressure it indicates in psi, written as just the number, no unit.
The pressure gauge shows 48
